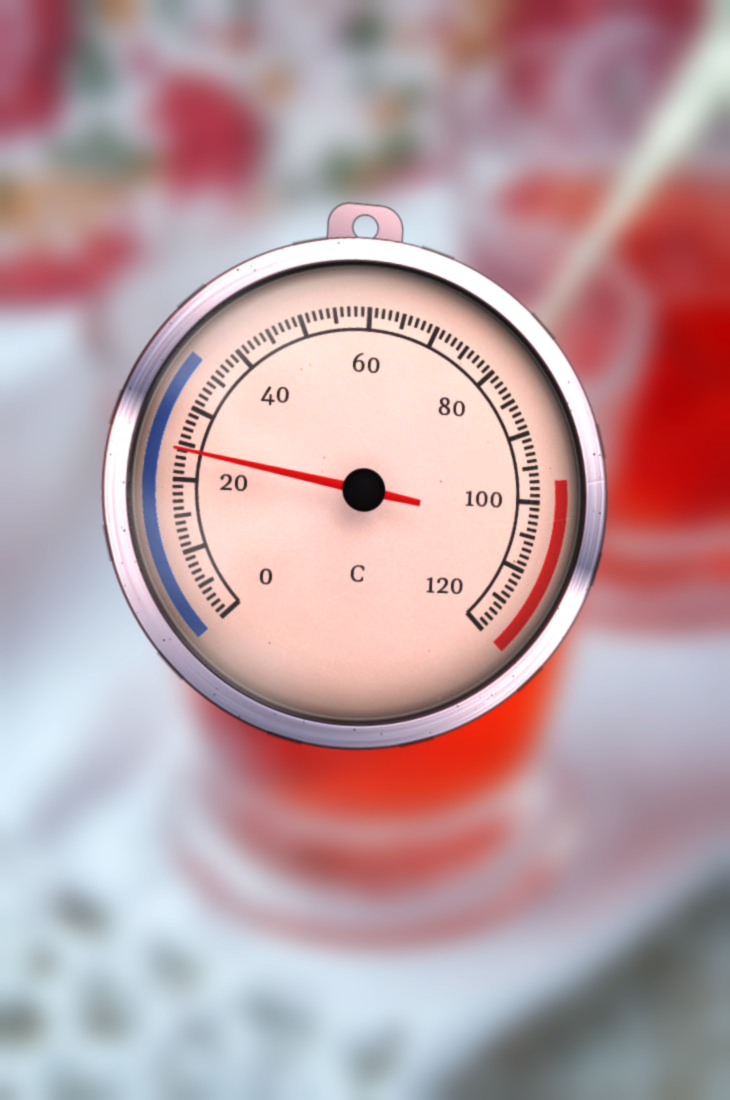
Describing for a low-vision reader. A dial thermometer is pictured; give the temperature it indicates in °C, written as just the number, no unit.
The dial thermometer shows 24
